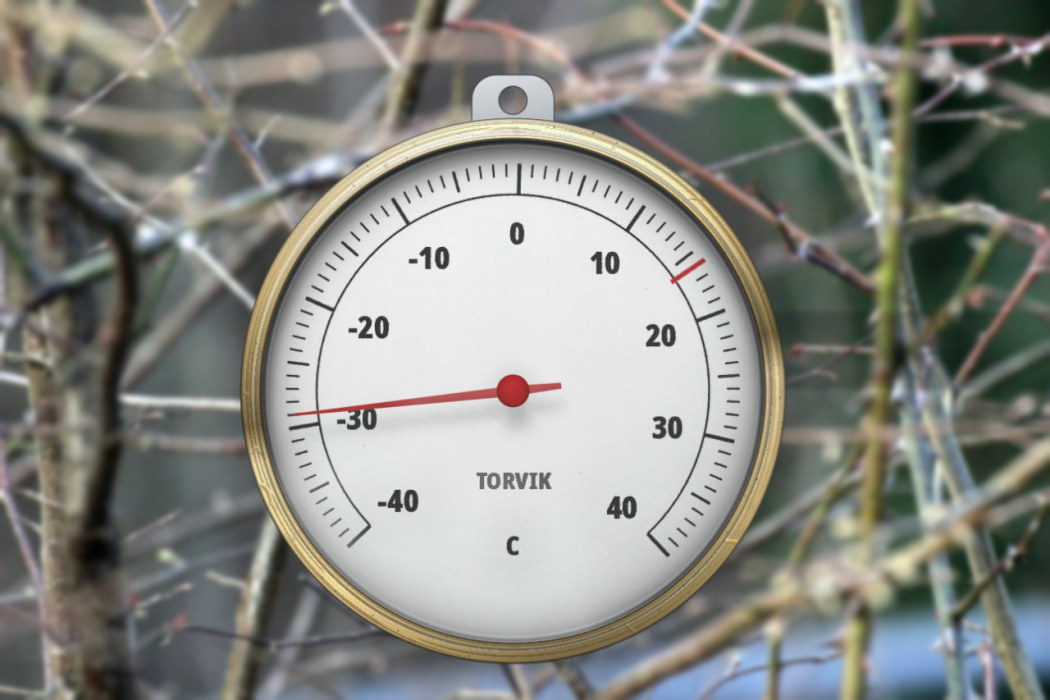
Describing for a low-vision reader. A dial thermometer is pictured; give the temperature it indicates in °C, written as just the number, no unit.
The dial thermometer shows -29
